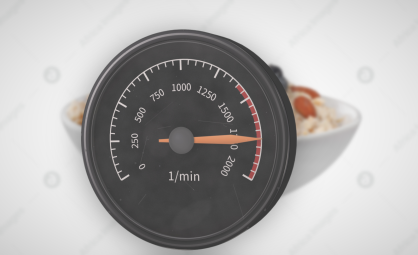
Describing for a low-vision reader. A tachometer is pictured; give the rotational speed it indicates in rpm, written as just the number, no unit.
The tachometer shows 1750
